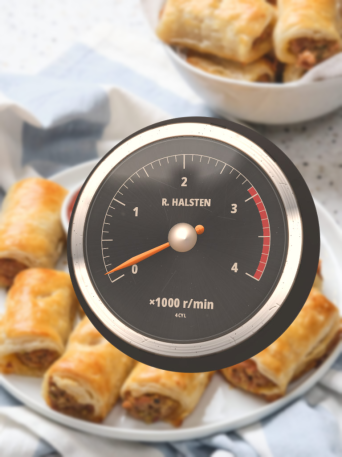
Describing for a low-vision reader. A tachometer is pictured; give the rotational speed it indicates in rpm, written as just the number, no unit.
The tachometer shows 100
